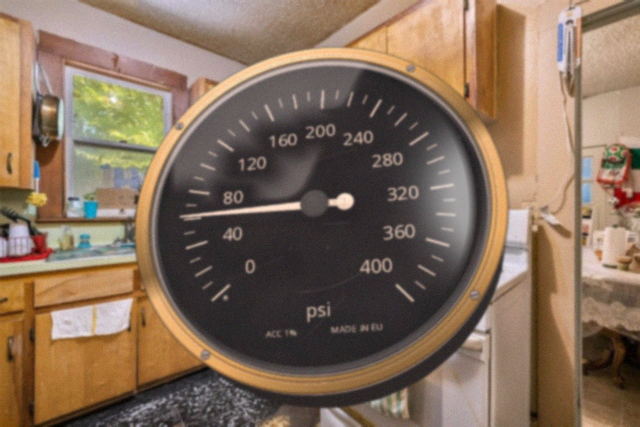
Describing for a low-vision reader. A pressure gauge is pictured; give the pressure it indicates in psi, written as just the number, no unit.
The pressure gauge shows 60
